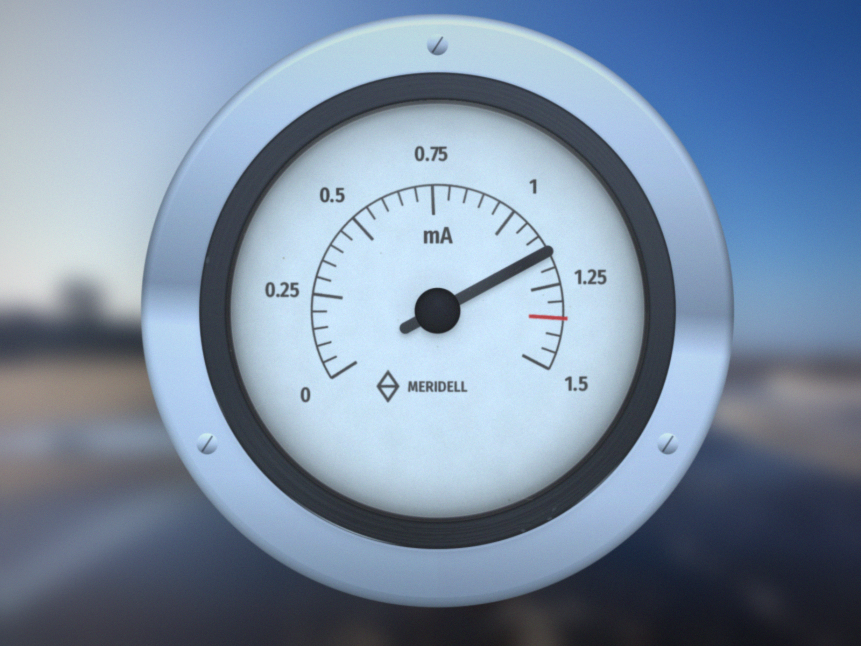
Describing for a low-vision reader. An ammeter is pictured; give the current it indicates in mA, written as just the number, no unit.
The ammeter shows 1.15
